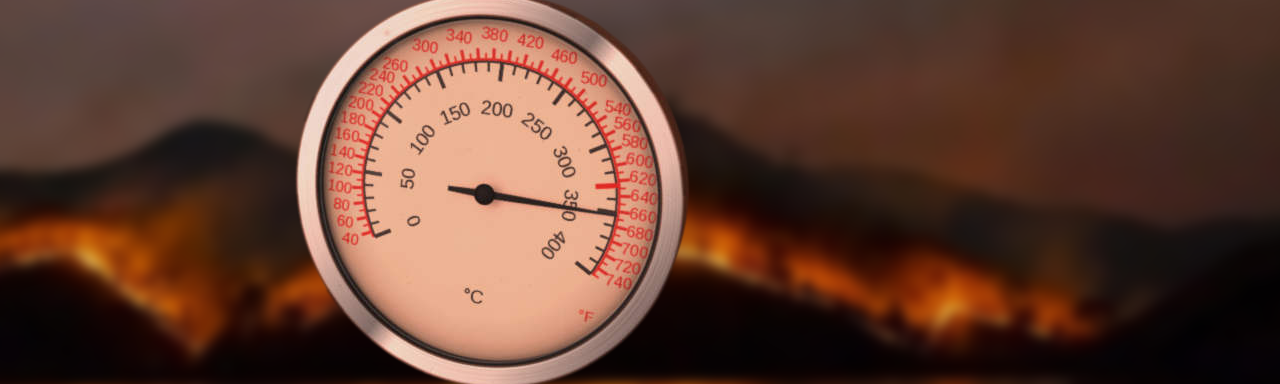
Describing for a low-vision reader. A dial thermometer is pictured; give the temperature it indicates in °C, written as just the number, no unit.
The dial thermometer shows 350
